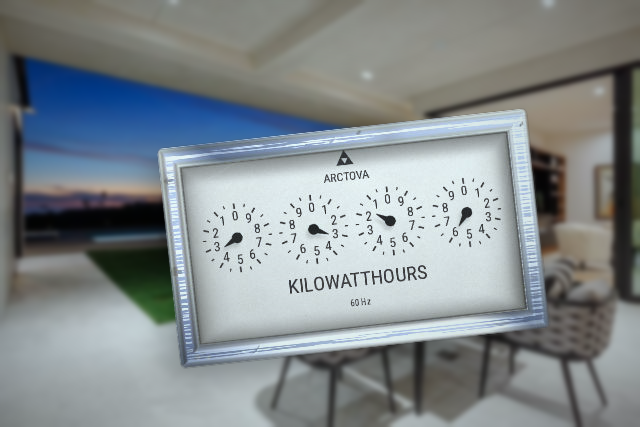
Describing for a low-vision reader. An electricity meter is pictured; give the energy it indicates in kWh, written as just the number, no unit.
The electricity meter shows 3316
